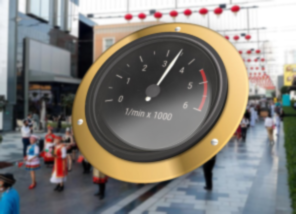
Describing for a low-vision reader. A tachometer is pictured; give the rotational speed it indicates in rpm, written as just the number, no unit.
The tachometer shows 3500
